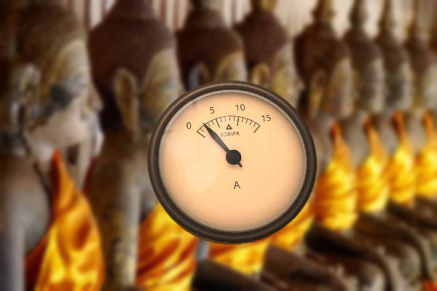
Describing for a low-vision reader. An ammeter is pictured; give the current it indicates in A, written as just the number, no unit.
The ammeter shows 2
